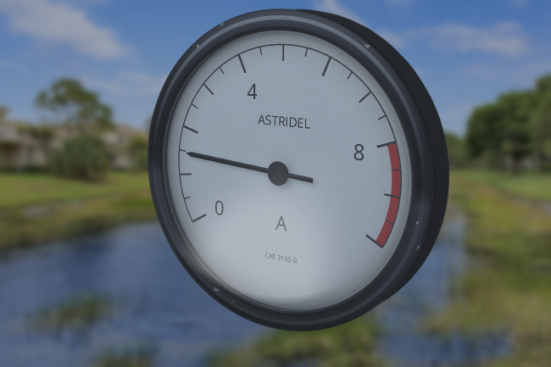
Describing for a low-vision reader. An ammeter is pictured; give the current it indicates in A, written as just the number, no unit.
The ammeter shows 1.5
